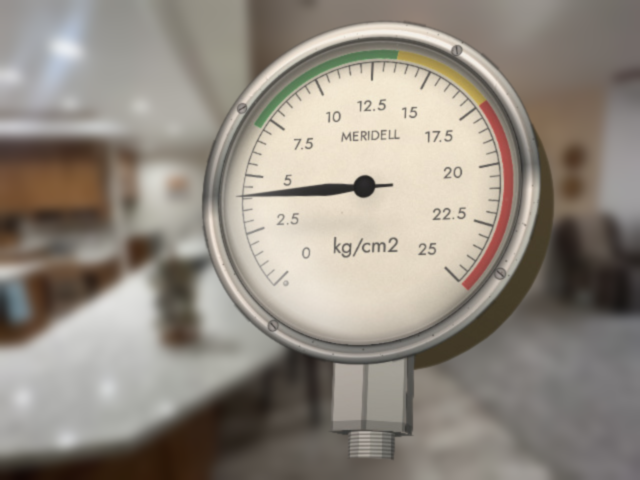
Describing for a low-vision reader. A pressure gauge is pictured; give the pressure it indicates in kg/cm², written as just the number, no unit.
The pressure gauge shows 4
